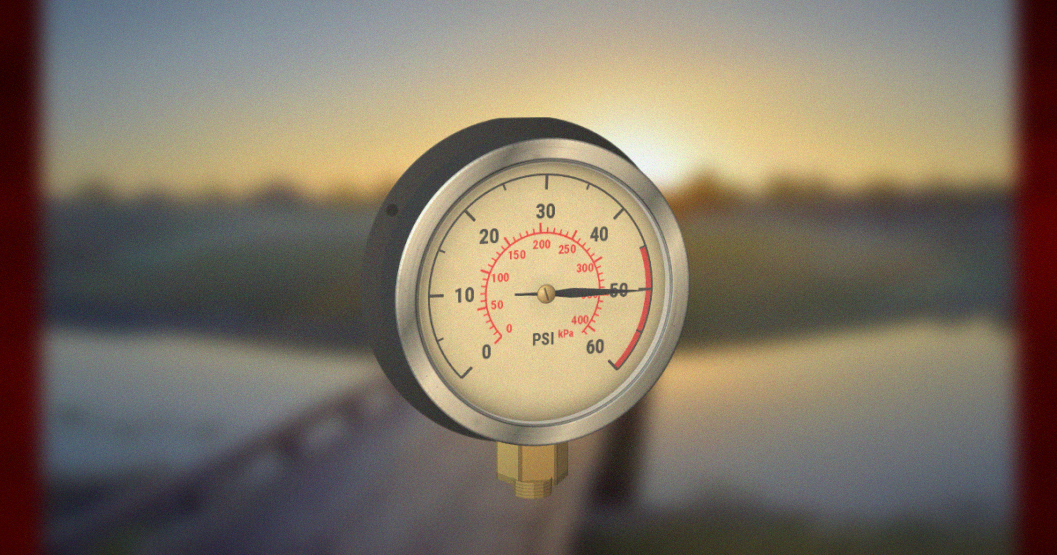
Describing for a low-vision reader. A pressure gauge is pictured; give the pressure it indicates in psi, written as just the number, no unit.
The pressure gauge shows 50
